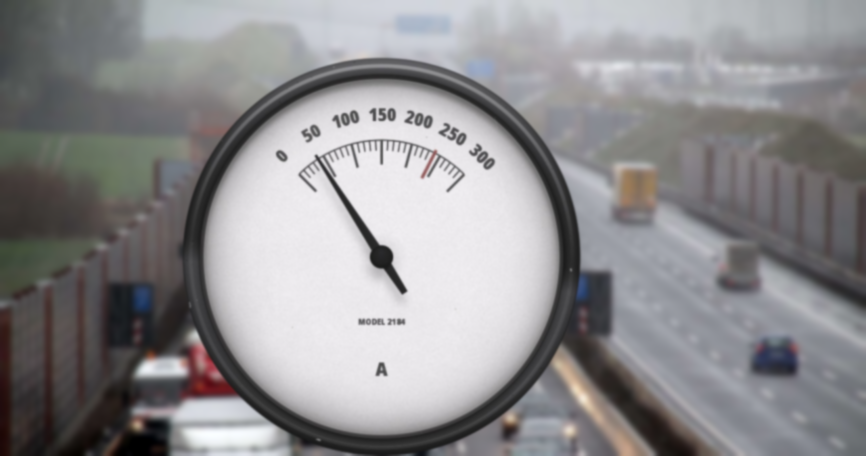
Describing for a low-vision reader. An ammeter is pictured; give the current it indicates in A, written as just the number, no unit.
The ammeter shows 40
